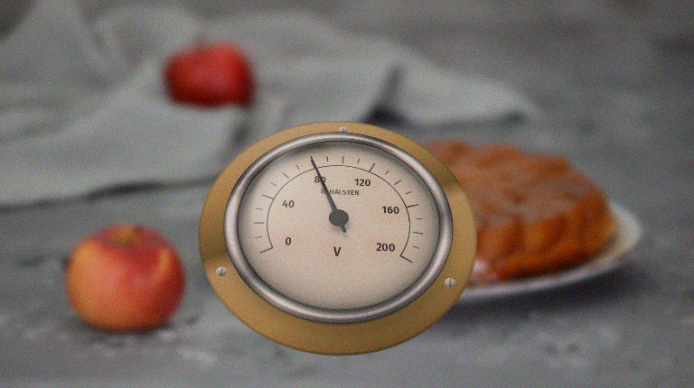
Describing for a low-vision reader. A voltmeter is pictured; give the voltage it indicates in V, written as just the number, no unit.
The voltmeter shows 80
